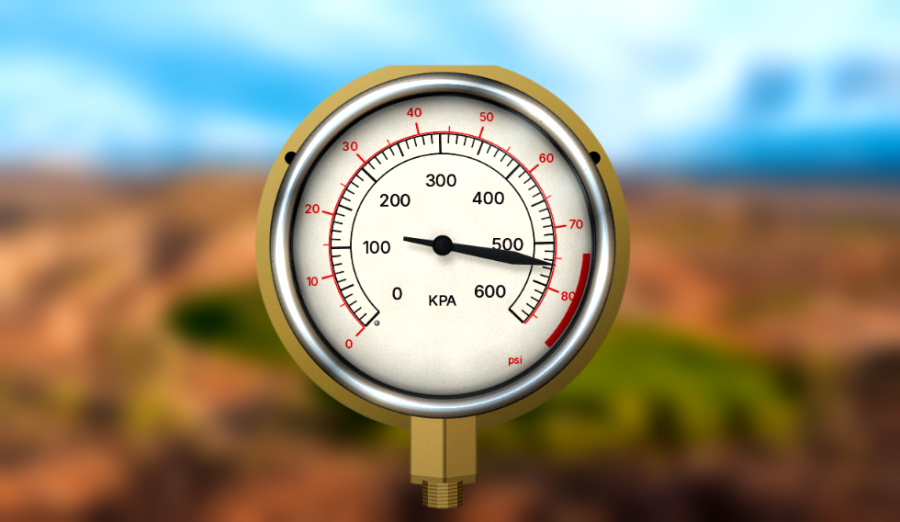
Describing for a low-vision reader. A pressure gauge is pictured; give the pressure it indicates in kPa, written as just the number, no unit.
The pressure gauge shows 525
